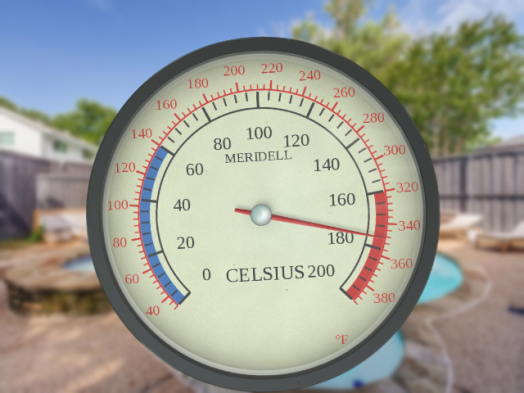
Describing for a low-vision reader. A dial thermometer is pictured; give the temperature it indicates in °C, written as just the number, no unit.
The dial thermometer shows 176
